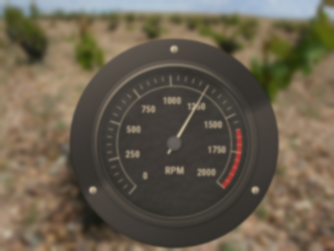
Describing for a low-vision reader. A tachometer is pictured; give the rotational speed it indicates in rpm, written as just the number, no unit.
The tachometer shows 1250
